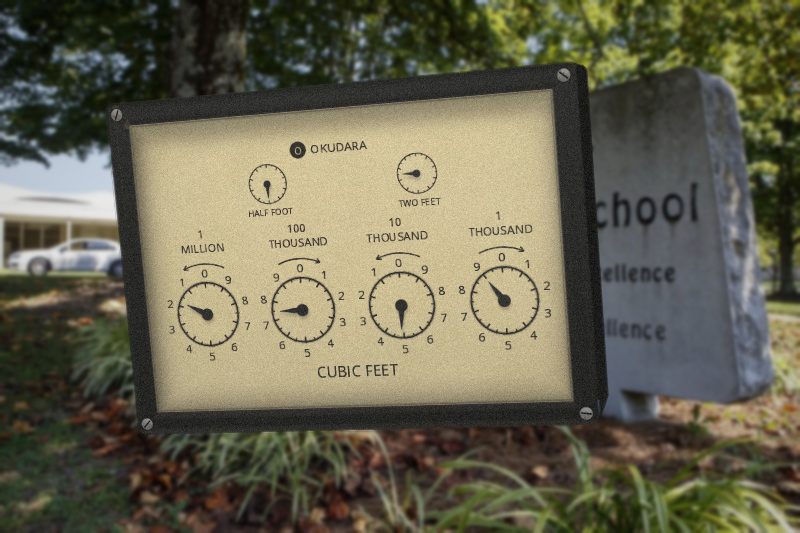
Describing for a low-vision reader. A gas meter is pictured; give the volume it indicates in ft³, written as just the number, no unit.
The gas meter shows 174900
